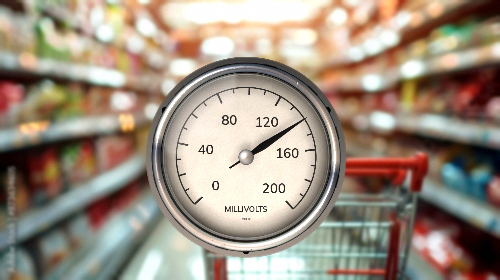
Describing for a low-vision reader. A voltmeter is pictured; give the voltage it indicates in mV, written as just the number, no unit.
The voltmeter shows 140
